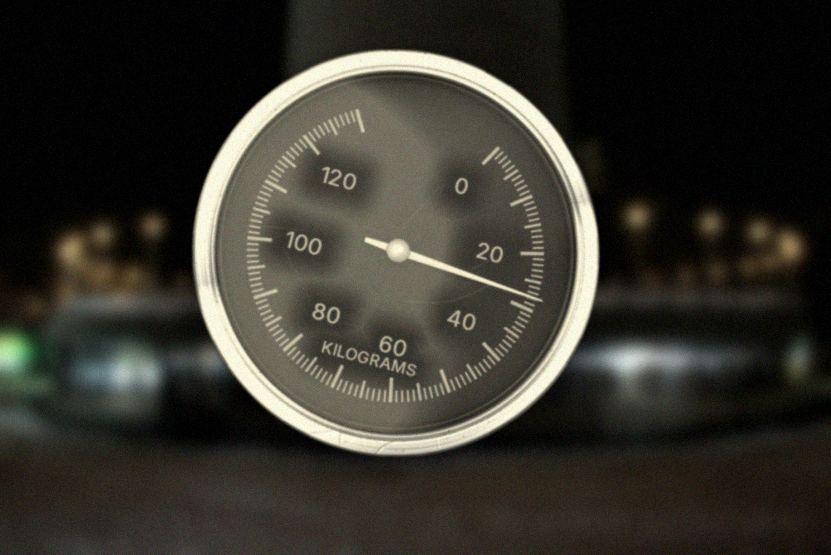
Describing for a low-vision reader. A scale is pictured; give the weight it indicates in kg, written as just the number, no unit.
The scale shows 28
